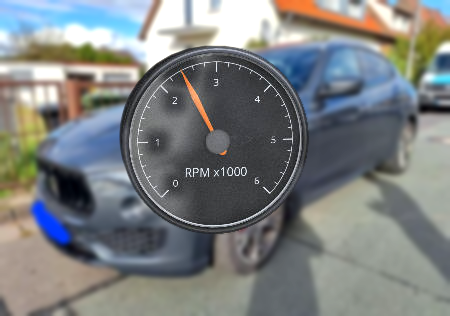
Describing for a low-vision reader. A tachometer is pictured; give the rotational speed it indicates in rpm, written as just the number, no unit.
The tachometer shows 2400
